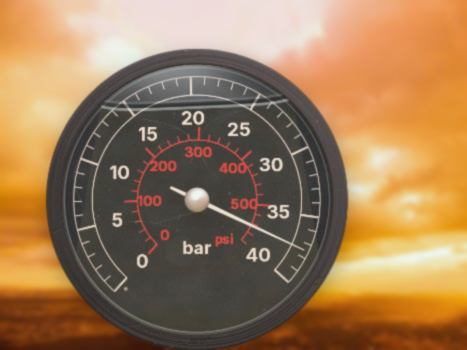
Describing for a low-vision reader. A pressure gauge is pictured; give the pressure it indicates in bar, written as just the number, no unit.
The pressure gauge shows 37.5
